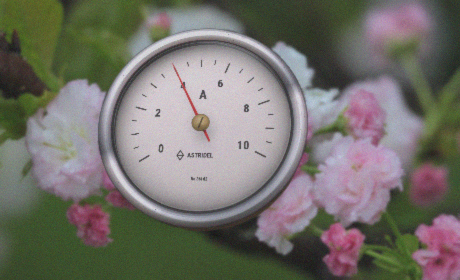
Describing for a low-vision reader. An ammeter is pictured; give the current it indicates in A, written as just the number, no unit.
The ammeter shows 4
